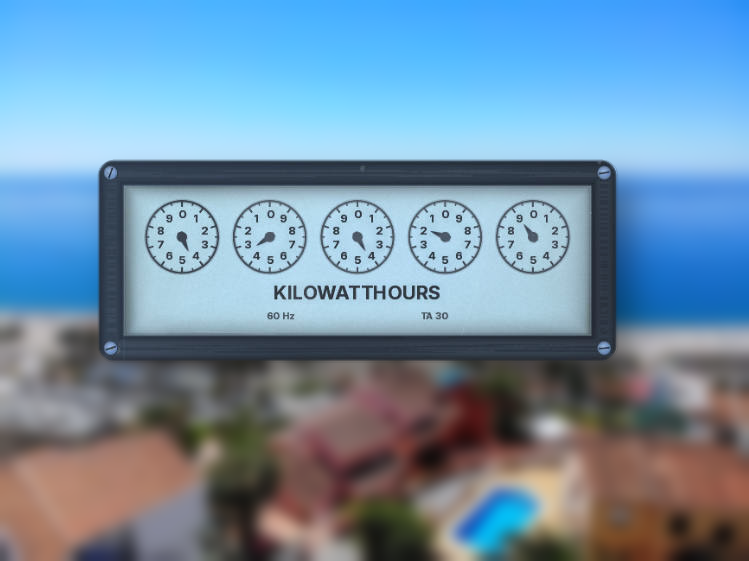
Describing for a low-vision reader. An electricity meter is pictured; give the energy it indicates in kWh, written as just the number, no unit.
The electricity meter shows 43419
